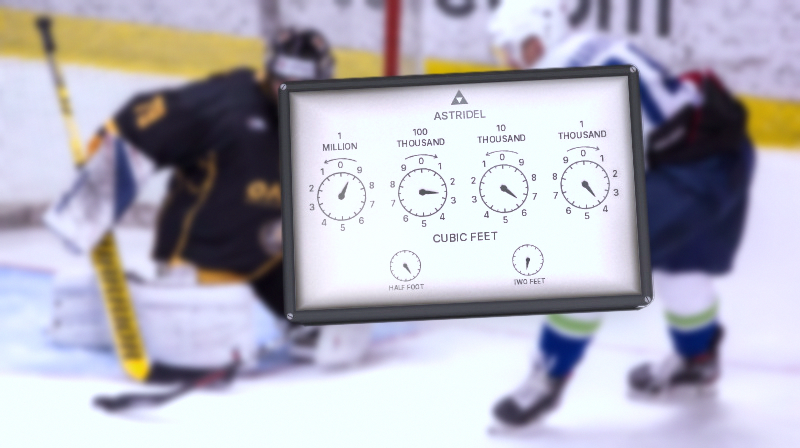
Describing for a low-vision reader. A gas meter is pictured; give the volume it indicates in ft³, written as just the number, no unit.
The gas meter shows 926400
